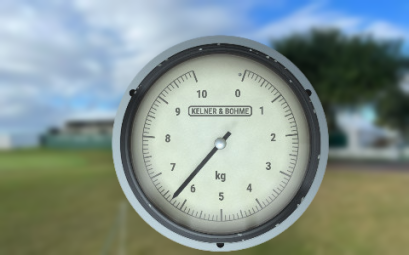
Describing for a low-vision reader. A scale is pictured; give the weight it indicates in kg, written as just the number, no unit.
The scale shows 6.3
